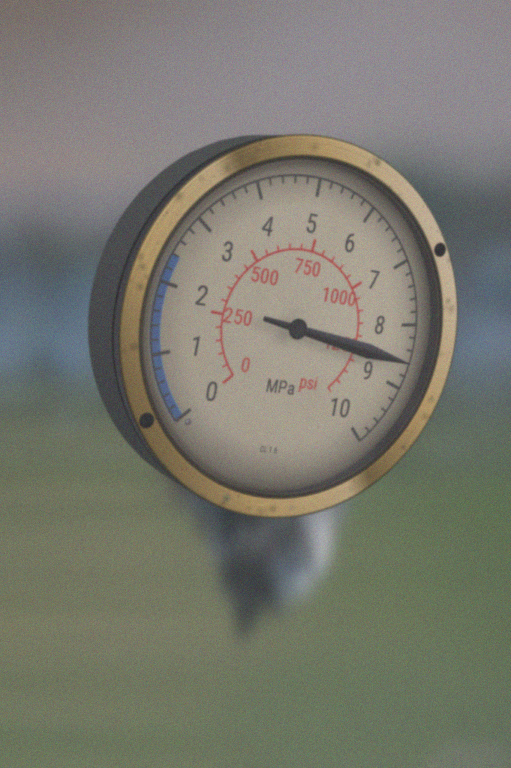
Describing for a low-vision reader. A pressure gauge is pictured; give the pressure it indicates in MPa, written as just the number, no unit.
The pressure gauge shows 8.6
